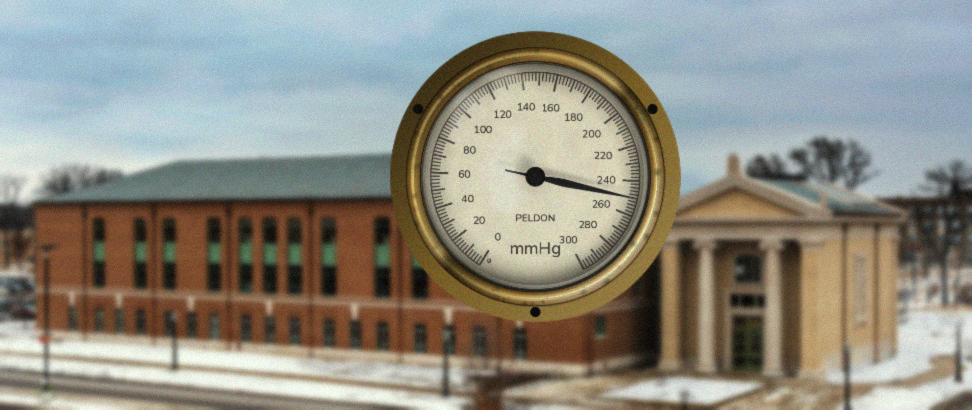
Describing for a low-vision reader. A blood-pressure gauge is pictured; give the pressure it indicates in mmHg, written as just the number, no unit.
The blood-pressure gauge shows 250
